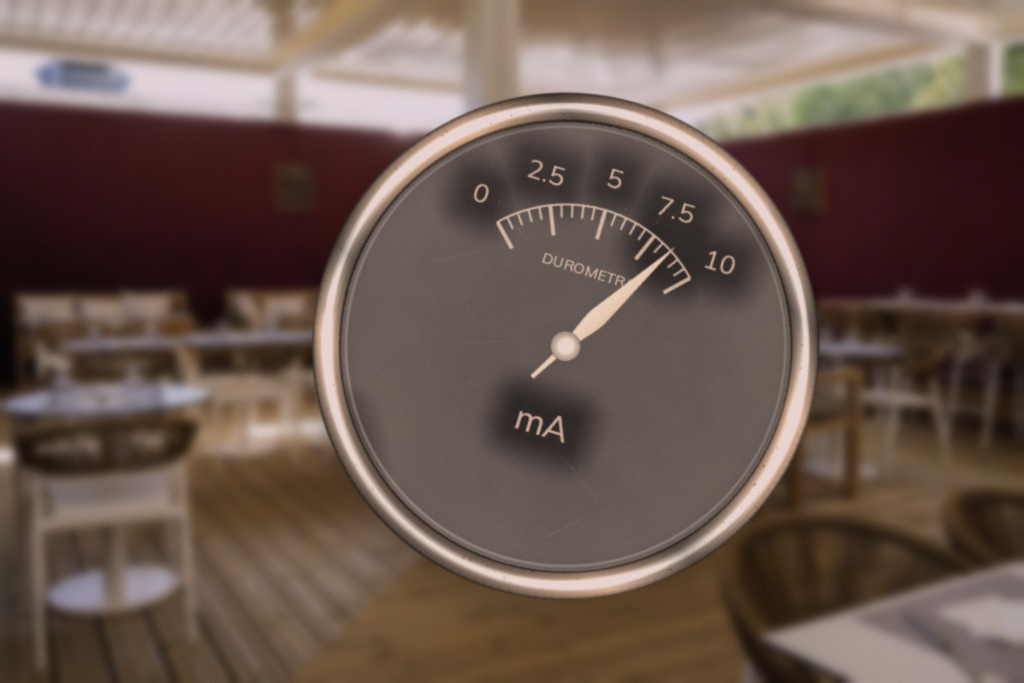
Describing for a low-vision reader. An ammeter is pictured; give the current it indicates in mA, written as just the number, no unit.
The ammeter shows 8.5
